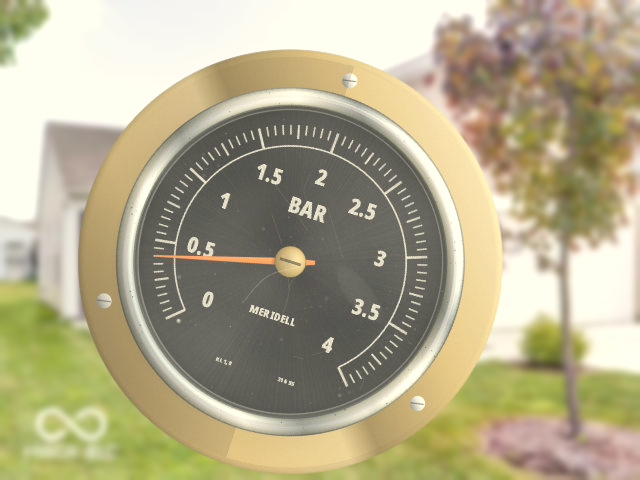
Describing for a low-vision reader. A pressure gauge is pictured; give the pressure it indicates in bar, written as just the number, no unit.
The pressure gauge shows 0.4
